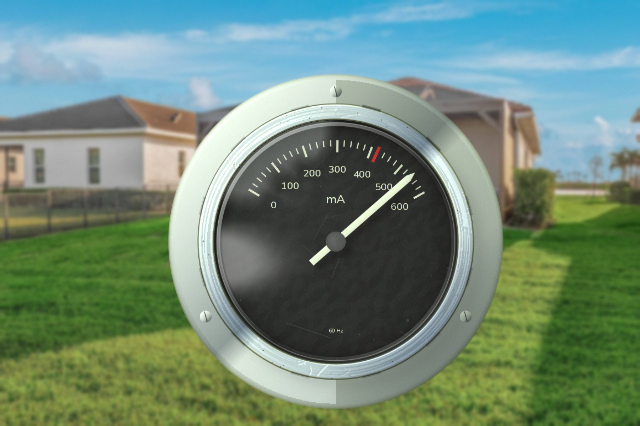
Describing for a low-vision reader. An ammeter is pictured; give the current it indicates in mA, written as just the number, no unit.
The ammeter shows 540
